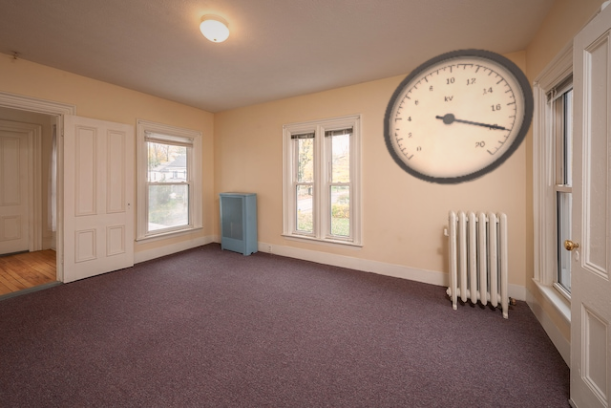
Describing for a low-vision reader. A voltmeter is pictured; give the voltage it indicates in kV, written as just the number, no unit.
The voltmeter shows 18
